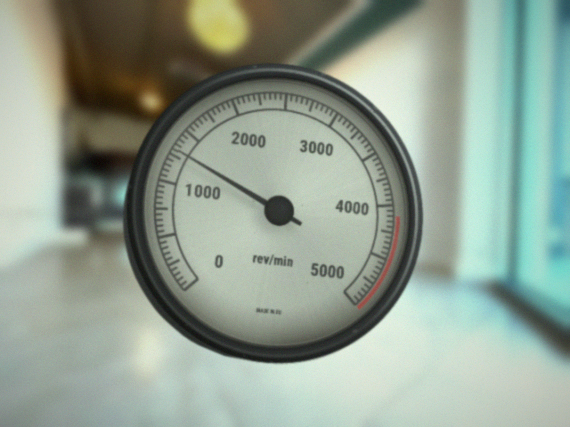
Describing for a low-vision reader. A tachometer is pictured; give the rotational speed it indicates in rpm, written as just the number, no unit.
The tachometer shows 1300
